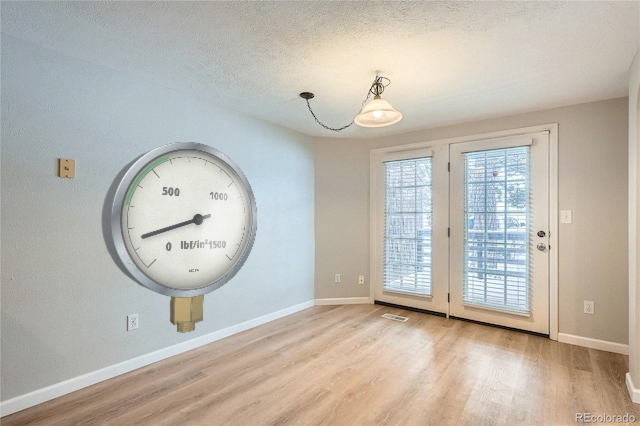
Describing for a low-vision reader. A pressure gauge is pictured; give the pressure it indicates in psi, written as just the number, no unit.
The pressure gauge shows 150
